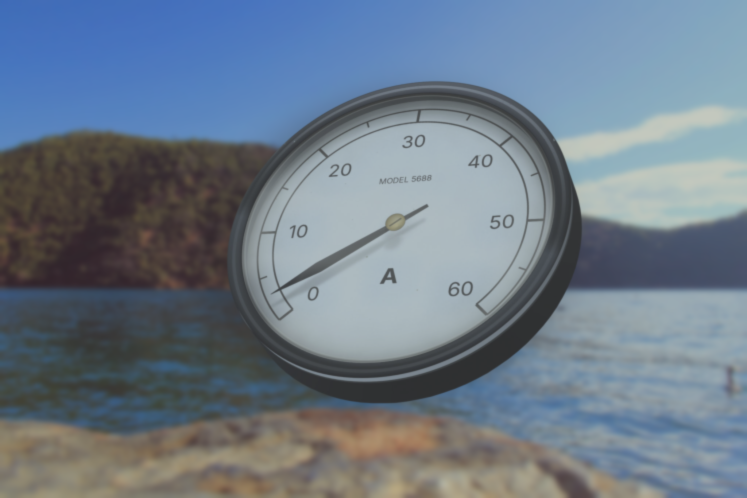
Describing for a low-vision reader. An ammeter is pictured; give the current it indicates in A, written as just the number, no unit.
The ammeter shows 2.5
